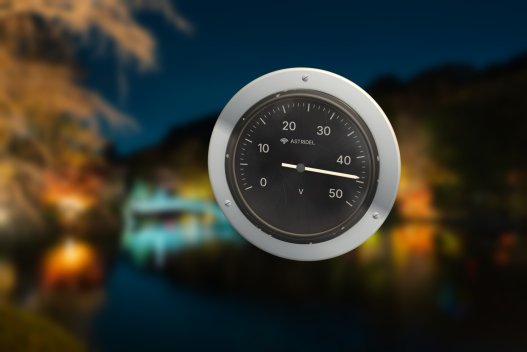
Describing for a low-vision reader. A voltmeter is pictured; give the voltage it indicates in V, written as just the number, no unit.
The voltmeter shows 44
